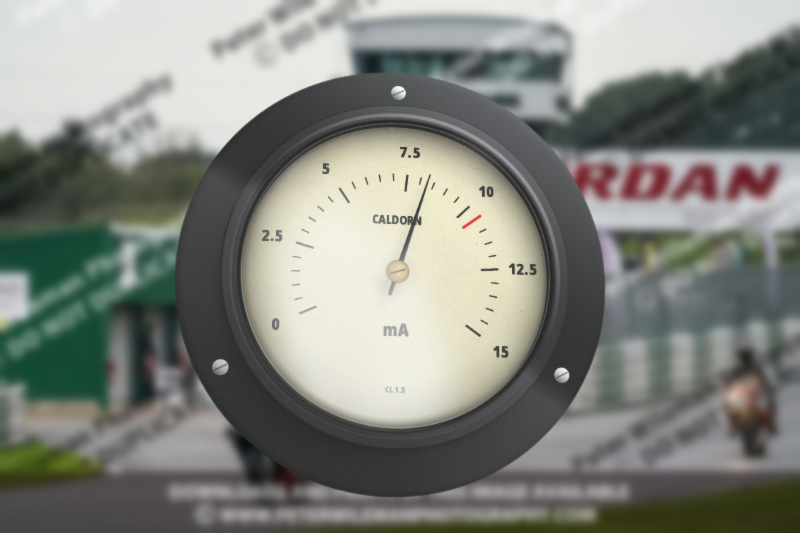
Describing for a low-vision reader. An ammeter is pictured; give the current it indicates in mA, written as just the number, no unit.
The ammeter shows 8.25
